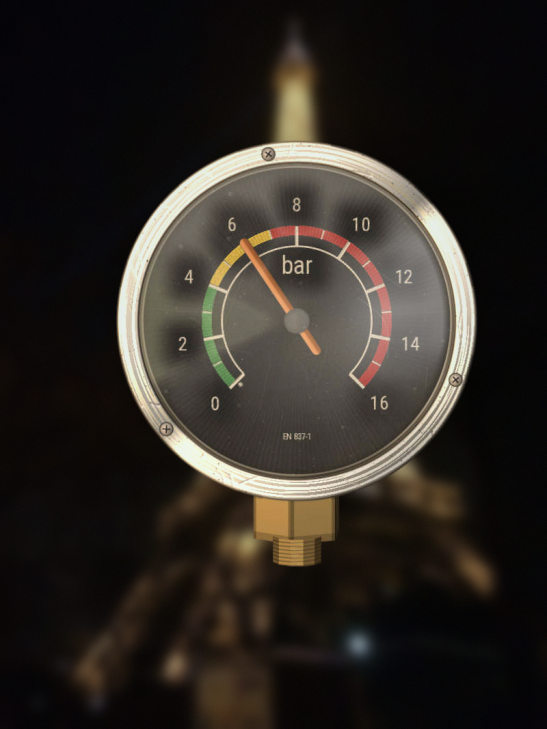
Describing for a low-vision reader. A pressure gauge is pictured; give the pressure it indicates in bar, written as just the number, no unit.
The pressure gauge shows 6
